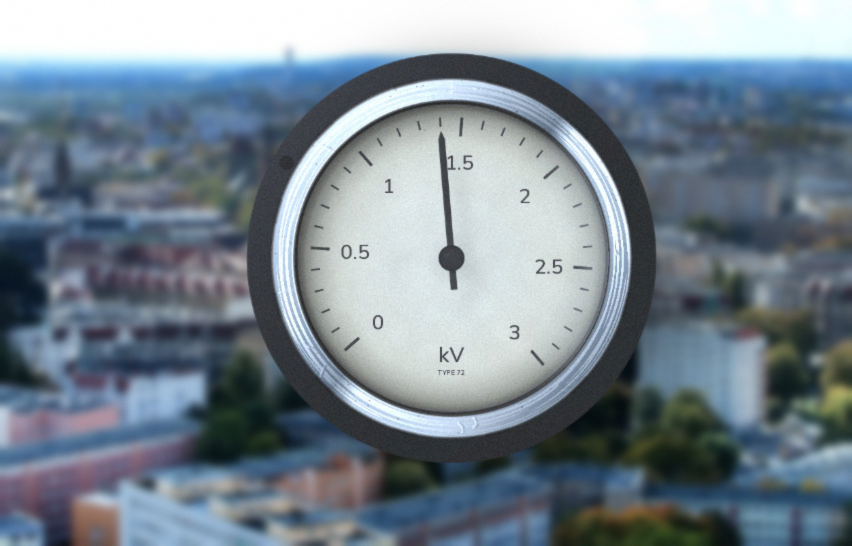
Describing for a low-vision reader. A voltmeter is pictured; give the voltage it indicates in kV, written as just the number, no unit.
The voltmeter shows 1.4
